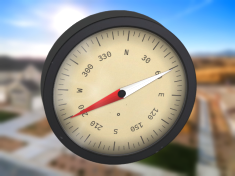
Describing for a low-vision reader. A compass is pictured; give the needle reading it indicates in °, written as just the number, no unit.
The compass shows 240
